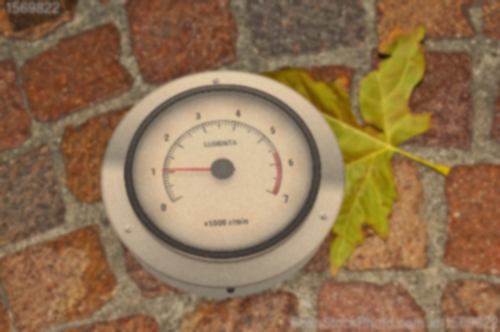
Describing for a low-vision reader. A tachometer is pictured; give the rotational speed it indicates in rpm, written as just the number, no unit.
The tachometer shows 1000
